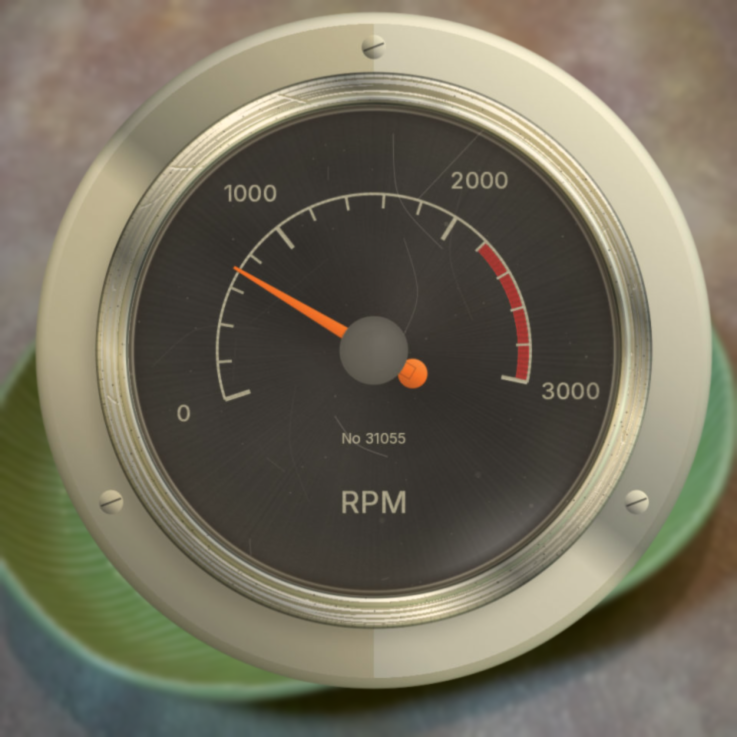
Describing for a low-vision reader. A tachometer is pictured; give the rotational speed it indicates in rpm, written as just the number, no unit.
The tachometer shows 700
